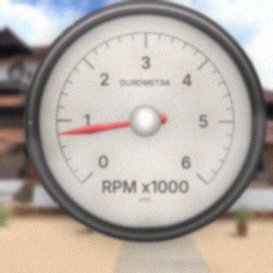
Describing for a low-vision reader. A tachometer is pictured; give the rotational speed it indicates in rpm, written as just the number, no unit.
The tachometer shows 800
